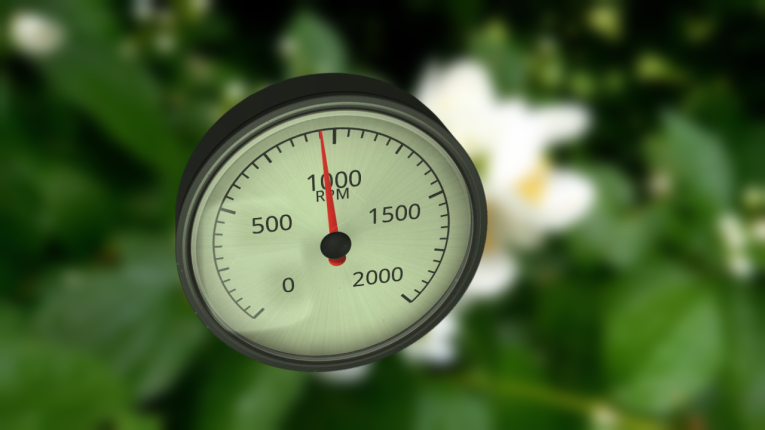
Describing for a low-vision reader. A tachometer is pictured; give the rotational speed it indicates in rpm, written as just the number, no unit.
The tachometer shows 950
